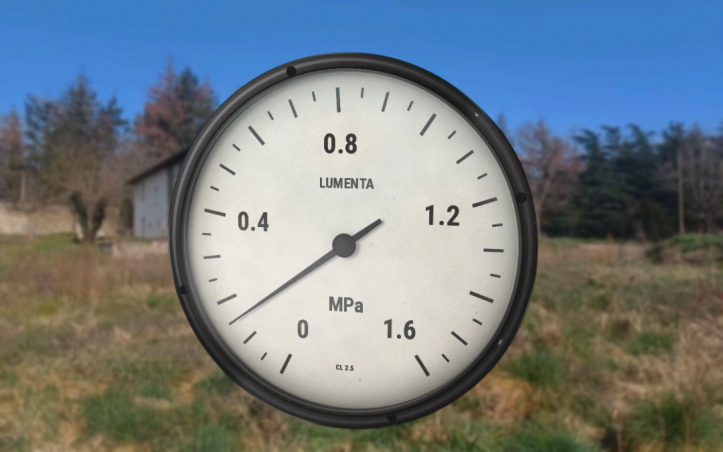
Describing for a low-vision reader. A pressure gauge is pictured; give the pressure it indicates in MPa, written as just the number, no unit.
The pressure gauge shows 0.15
